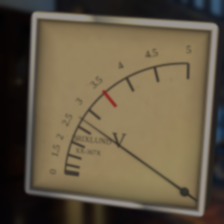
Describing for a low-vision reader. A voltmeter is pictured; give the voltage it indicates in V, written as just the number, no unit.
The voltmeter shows 2.75
